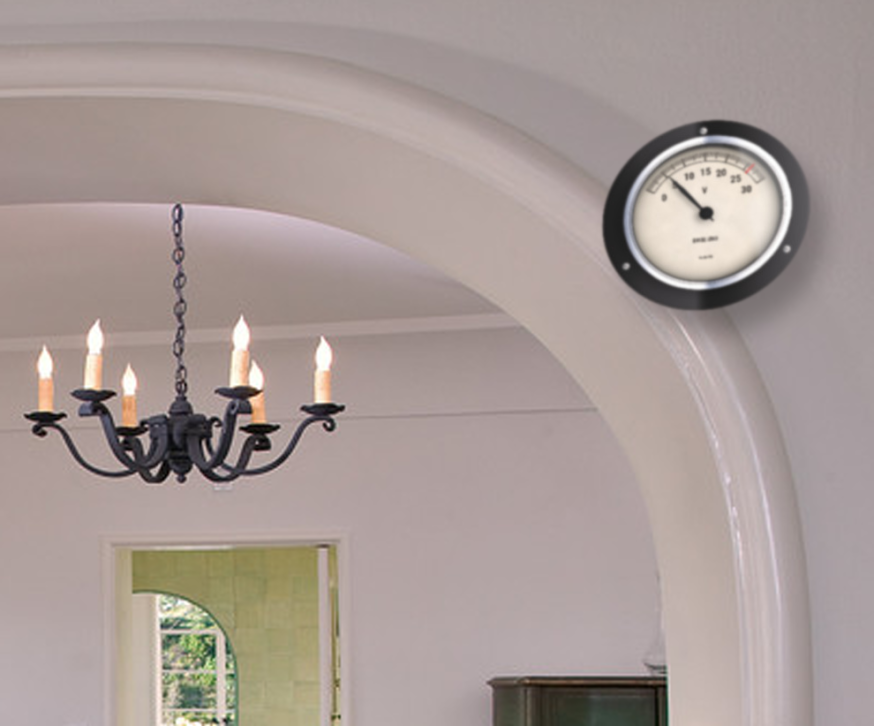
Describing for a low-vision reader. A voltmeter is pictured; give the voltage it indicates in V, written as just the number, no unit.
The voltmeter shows 5
